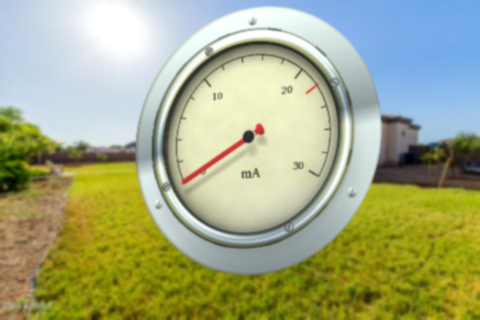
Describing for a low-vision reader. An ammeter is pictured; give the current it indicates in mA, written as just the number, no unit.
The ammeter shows 0
